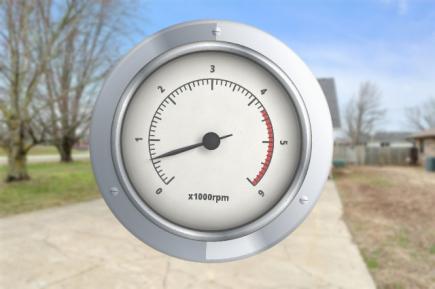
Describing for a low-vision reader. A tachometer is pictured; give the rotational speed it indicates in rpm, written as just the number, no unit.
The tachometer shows 600
